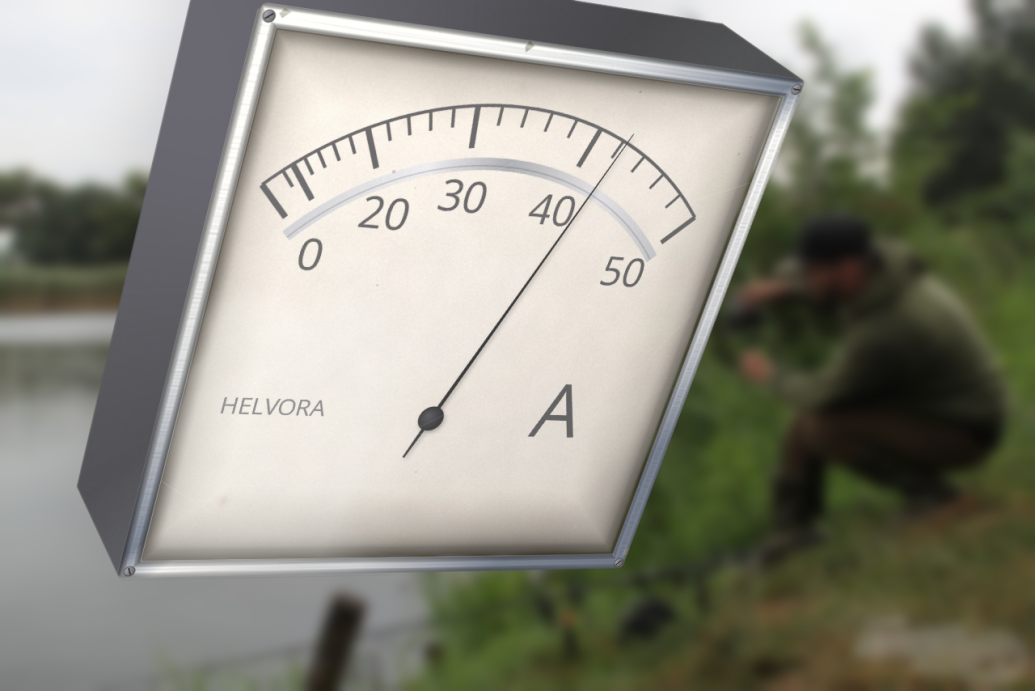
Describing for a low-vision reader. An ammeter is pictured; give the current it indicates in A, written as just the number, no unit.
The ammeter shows 42
